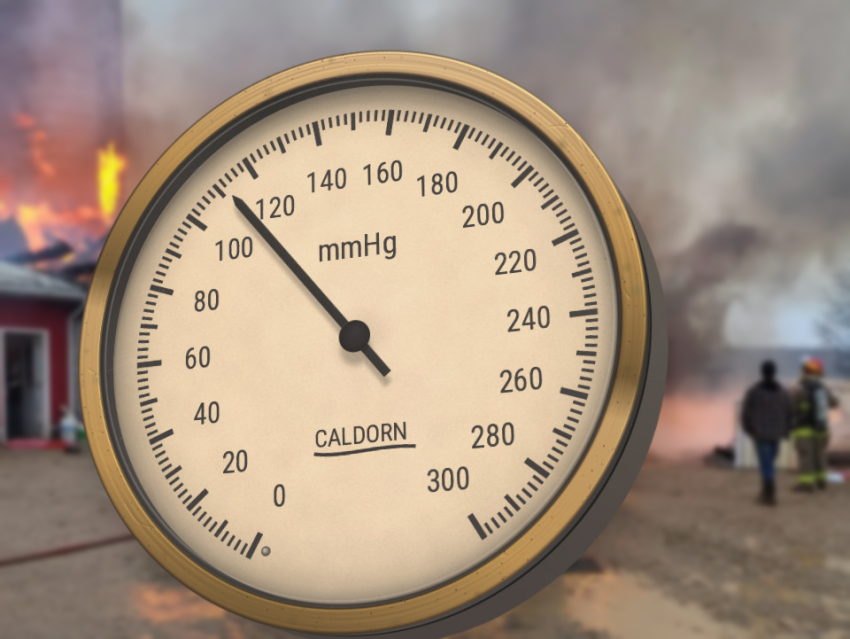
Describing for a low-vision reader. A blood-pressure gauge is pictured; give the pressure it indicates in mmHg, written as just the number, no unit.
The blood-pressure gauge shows 112
